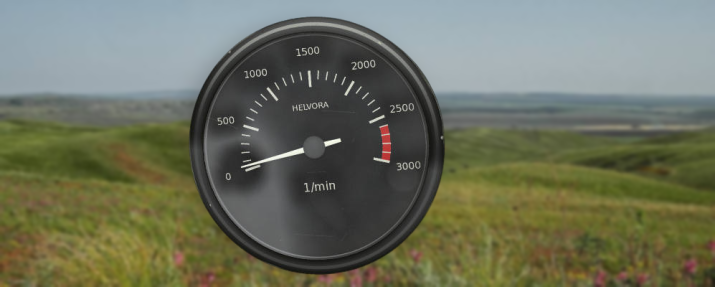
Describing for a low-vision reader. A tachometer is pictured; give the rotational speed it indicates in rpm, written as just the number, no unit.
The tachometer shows 50
